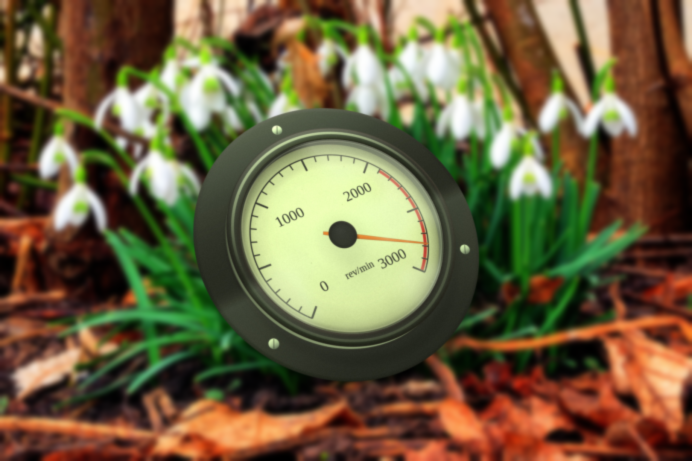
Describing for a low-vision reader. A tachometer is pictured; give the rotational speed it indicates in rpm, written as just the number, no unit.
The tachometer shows 2800
